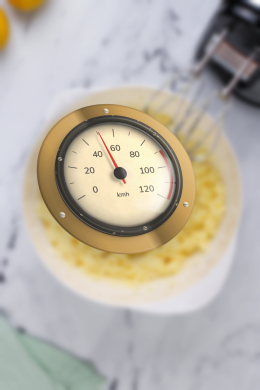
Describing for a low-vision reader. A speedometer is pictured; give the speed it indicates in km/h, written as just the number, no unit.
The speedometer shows 50
